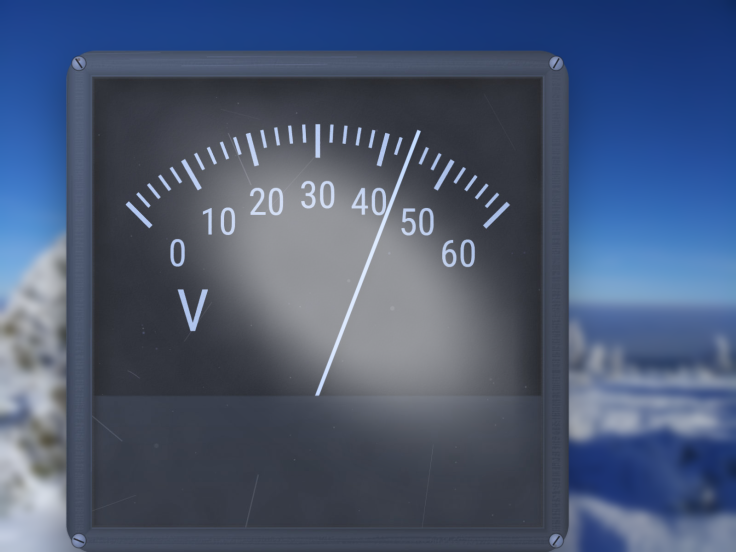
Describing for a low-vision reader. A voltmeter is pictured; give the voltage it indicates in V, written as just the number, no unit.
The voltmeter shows 44
